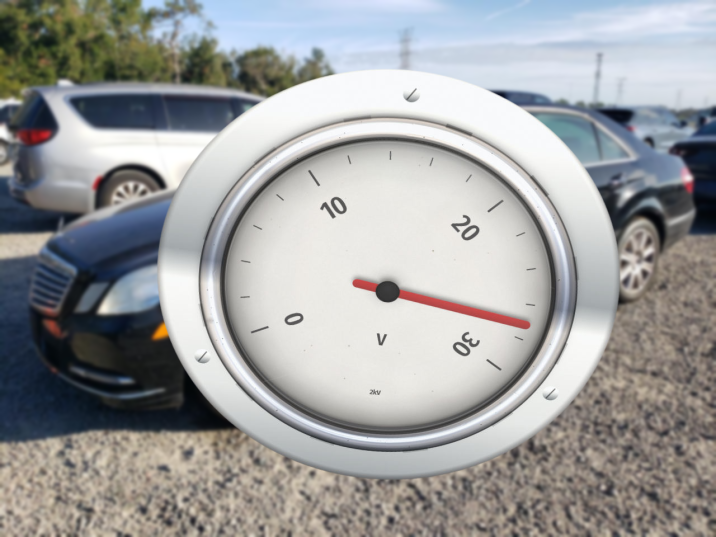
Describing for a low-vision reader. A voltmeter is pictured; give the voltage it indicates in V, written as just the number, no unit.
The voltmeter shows 27
